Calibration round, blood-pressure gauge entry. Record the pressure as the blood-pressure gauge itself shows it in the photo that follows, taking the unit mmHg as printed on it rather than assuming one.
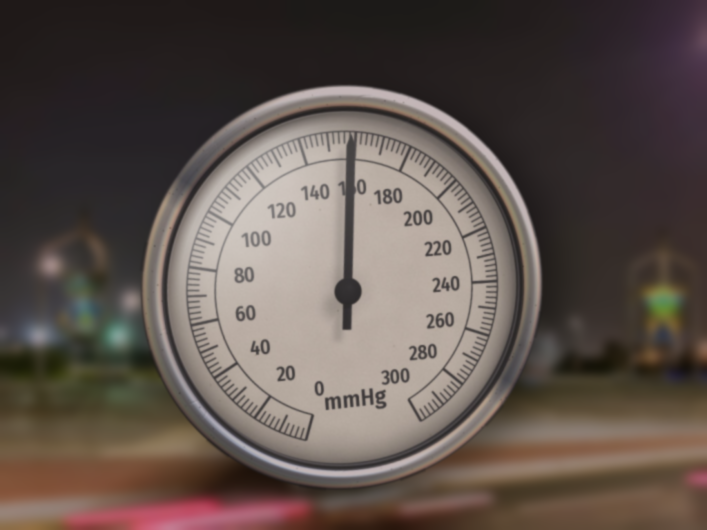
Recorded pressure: 158 mmHg
